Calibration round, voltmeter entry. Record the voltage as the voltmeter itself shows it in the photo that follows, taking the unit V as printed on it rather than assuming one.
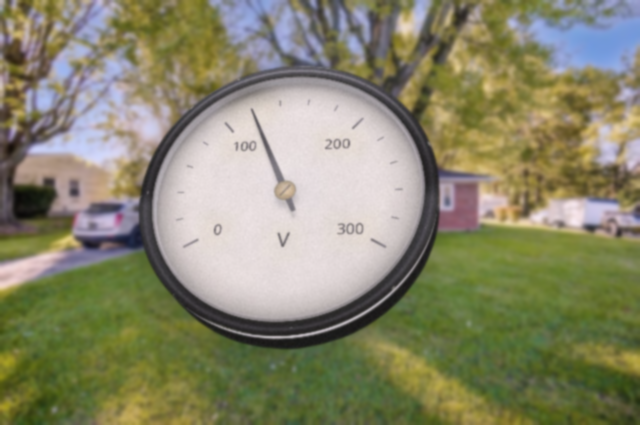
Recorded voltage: 120 V
